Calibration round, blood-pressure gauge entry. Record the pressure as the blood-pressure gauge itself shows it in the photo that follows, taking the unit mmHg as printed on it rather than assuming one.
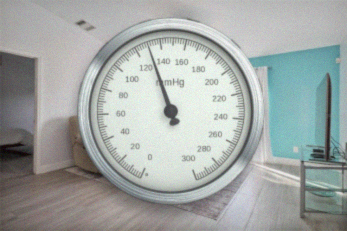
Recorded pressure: 130 mmHg
